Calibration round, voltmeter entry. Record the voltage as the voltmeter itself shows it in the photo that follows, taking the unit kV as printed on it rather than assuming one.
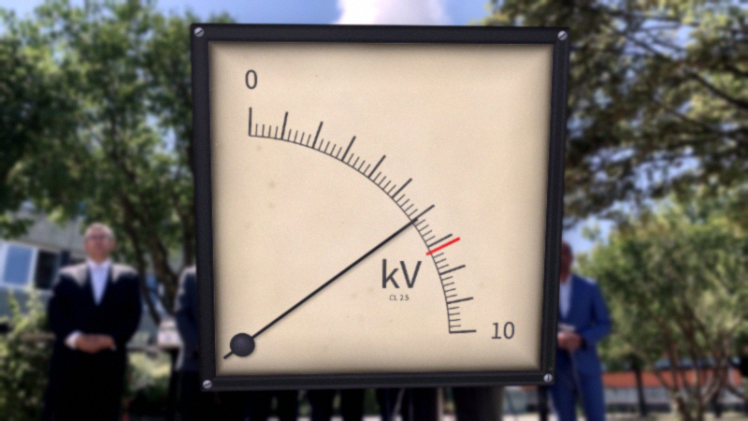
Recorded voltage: 6 kV
